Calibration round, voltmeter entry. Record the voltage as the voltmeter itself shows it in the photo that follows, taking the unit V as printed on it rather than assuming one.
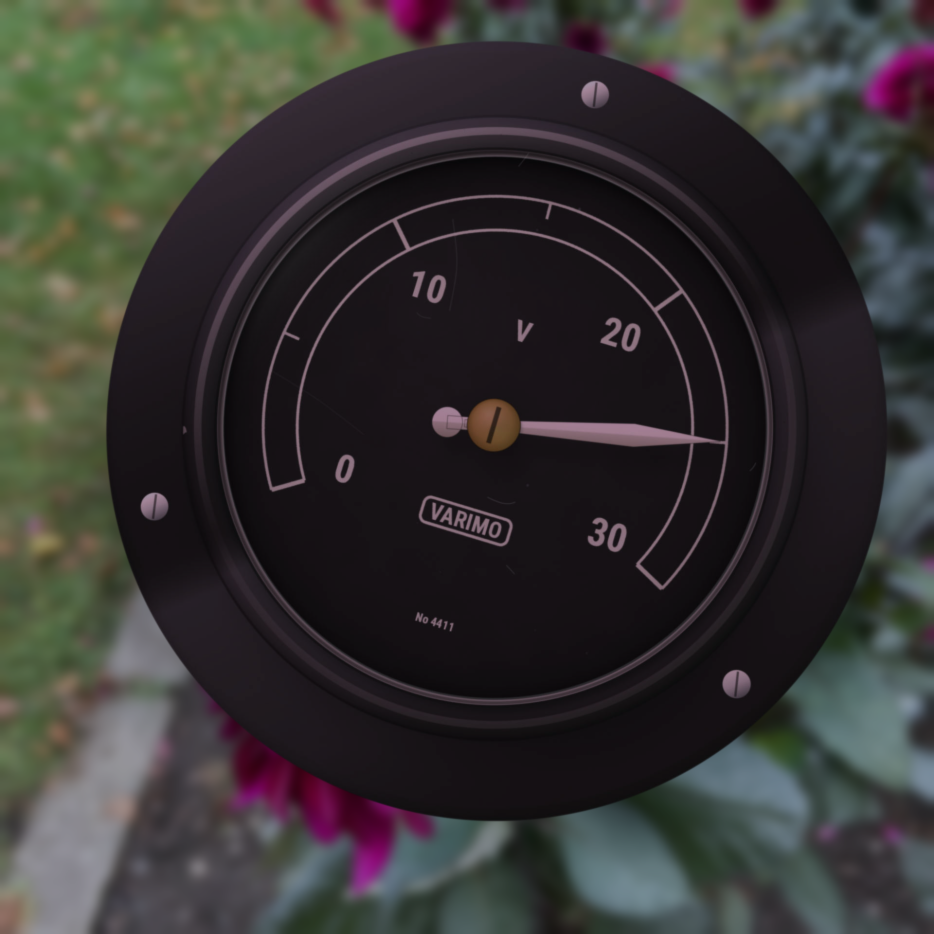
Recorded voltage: 25 V
